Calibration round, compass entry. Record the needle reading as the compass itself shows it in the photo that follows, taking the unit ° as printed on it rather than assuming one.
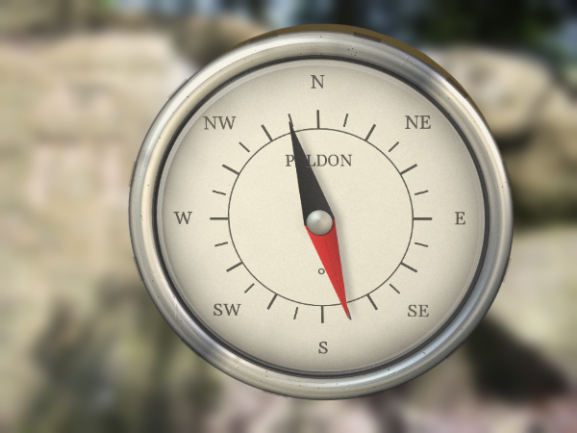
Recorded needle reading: 165 °
